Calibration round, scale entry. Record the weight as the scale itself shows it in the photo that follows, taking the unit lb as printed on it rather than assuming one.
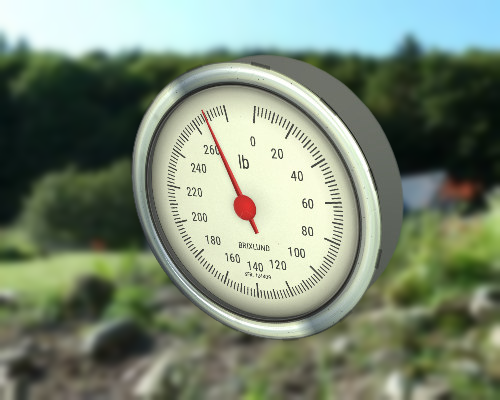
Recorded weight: 270 lb
